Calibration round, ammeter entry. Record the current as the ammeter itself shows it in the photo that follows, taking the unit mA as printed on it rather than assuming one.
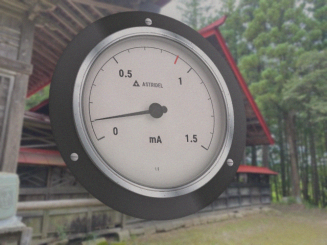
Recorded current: 0.1 mA
